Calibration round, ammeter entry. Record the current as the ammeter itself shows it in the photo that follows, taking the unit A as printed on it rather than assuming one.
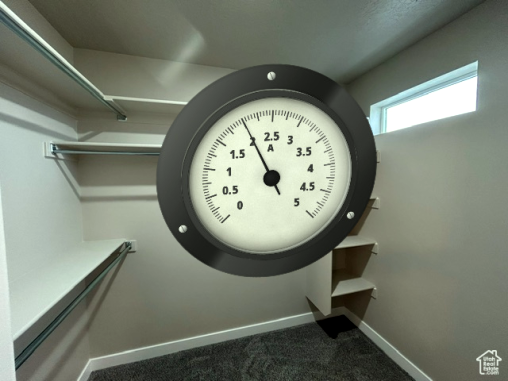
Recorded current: 2 A
